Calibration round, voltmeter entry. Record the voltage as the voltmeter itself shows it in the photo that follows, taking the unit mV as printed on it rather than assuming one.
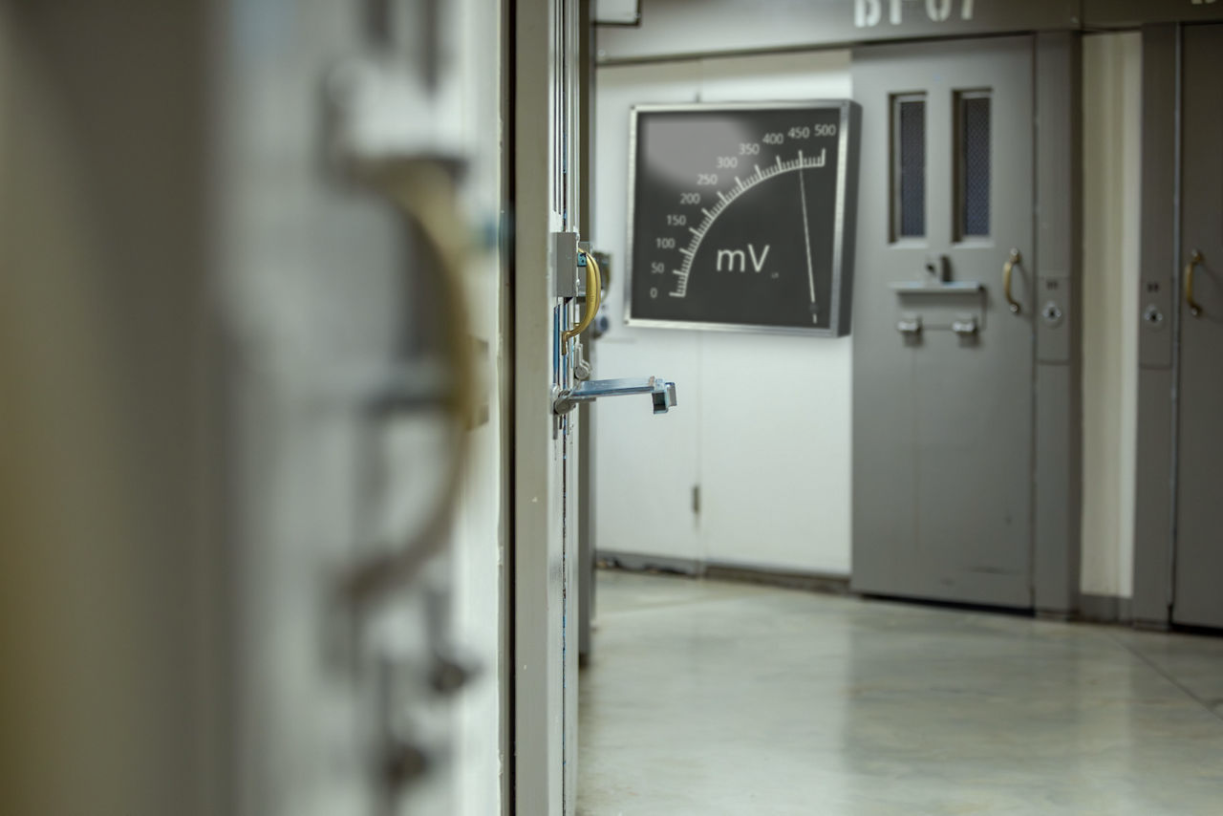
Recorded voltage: 450 mV
